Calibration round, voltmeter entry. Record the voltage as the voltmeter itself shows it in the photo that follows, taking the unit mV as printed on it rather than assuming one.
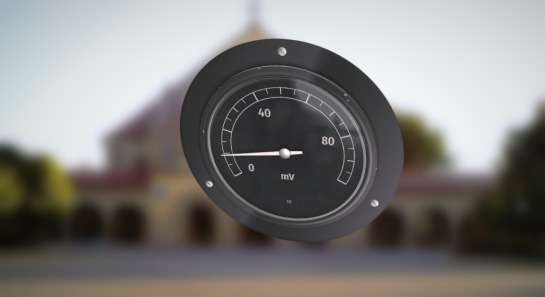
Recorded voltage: 10 mV
